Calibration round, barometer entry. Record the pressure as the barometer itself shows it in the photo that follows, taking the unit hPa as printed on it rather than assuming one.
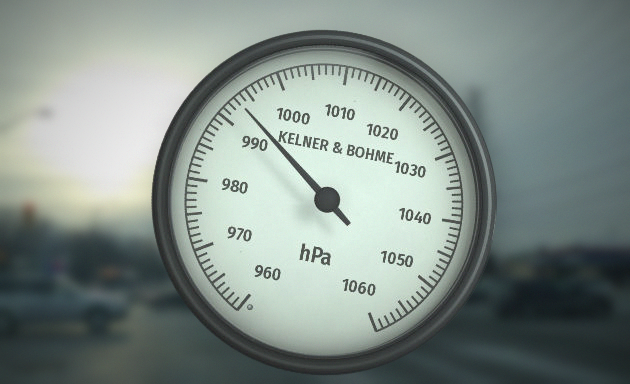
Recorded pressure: 993 hPa
